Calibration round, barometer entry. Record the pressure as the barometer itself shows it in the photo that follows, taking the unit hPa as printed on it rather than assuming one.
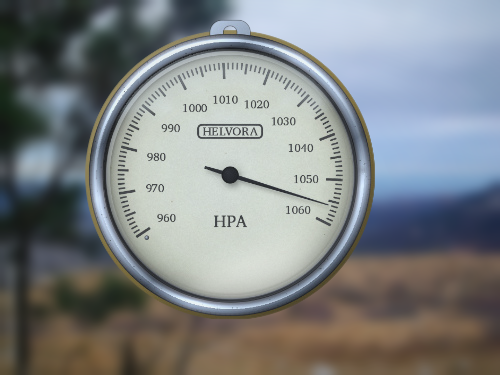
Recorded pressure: 1056 hPa
